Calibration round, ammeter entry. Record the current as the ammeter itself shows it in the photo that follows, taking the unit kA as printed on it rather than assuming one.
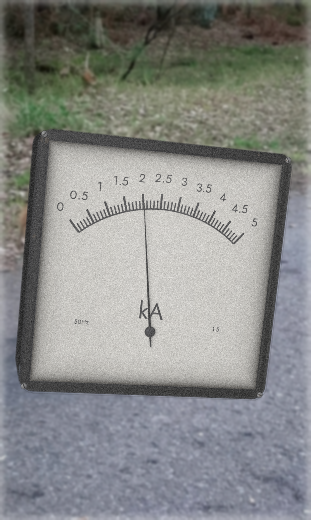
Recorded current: 2 kA
